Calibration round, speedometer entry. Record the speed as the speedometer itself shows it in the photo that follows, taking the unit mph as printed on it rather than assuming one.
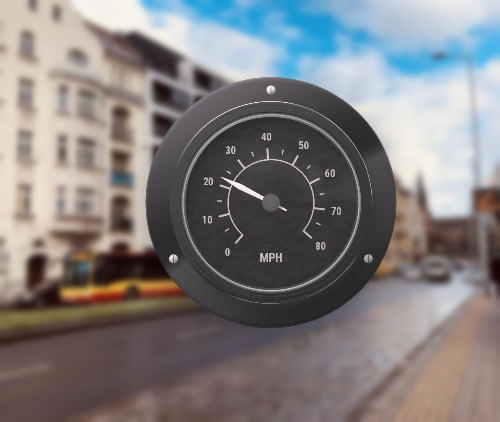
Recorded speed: 22.5 mph
